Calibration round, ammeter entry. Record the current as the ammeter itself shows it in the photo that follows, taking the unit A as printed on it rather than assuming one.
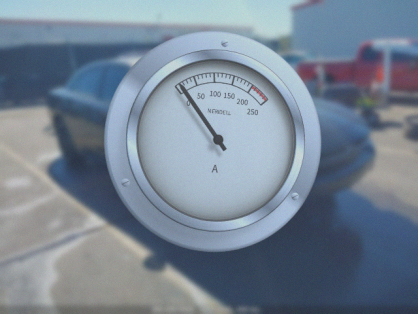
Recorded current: 10 A
